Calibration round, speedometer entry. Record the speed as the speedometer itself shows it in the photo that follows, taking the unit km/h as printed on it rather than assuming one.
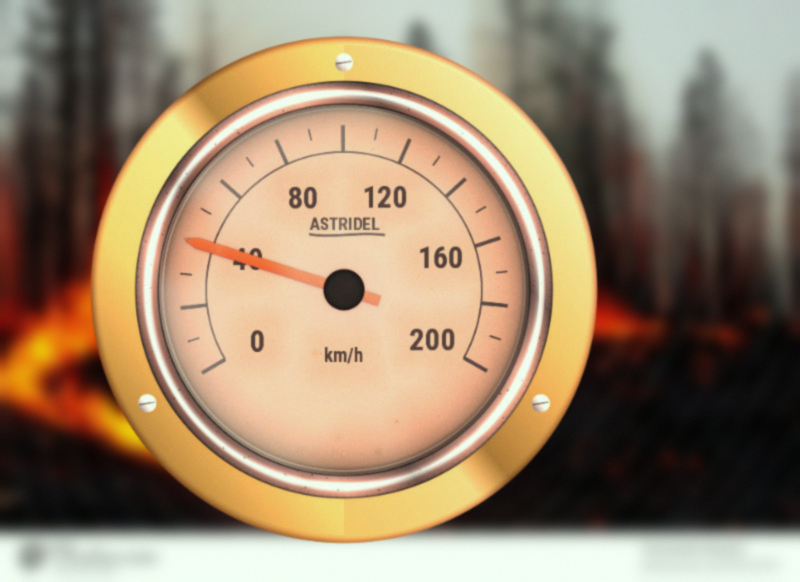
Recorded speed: 40 km/h
